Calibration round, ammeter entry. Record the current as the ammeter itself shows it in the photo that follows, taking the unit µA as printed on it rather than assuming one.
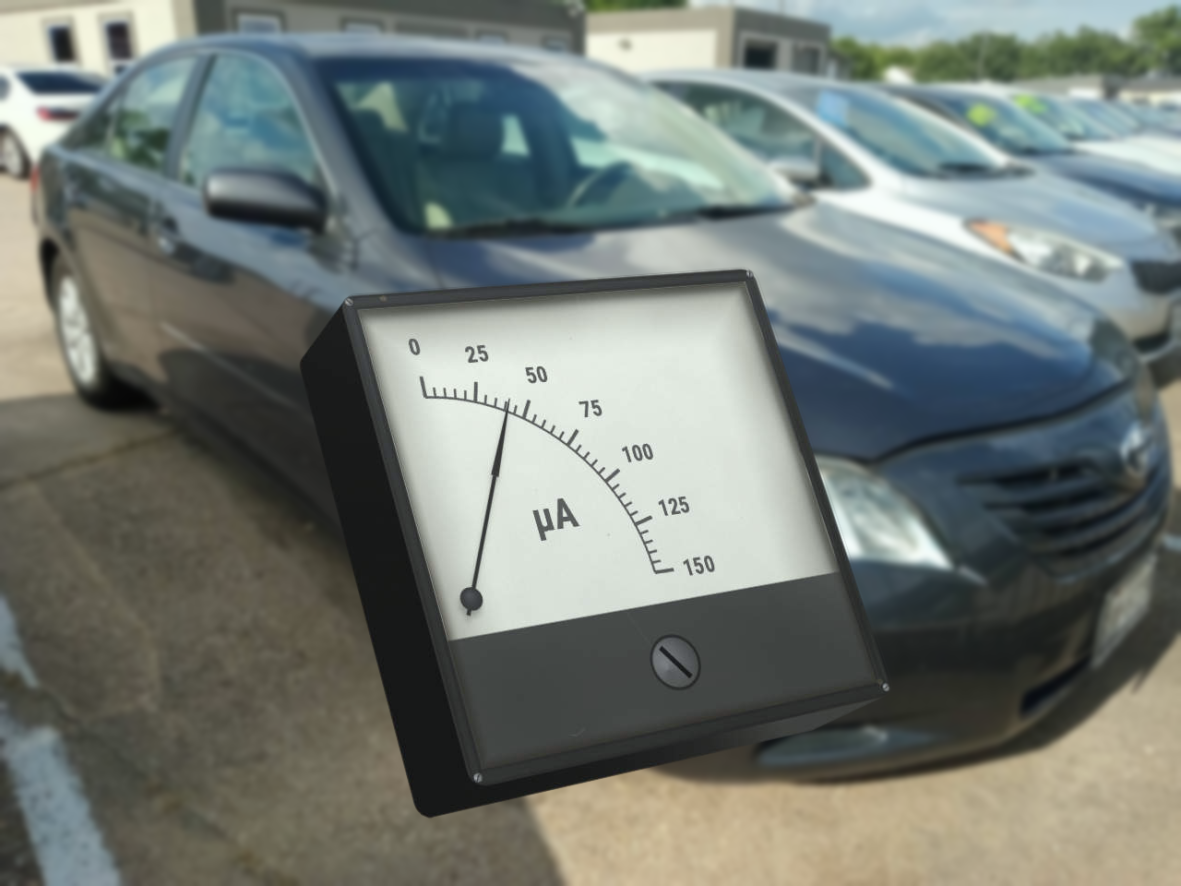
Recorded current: 40 µA
